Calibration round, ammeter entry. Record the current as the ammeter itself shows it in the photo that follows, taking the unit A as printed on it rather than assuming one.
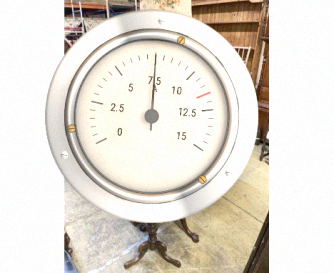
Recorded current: 7.5 A
